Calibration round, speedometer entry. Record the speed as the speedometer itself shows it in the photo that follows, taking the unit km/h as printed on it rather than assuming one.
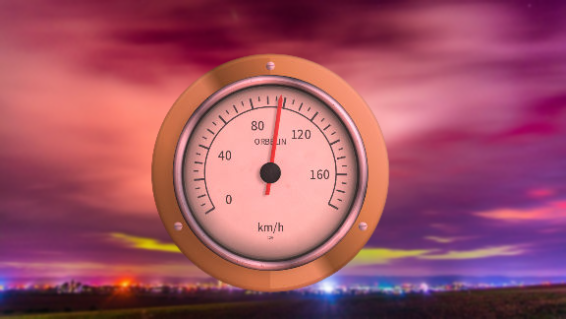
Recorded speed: 97.5 km/h
